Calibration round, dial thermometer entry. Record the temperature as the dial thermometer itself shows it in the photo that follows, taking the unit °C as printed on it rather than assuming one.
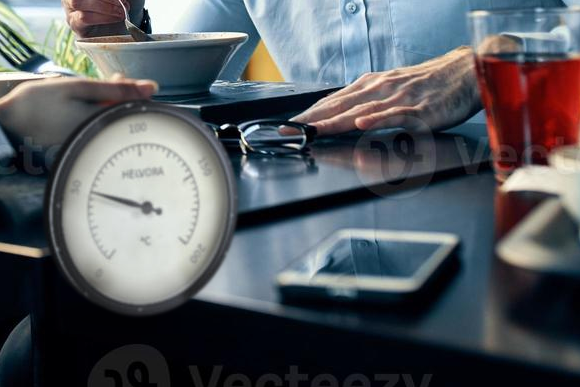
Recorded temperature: 50 °C
